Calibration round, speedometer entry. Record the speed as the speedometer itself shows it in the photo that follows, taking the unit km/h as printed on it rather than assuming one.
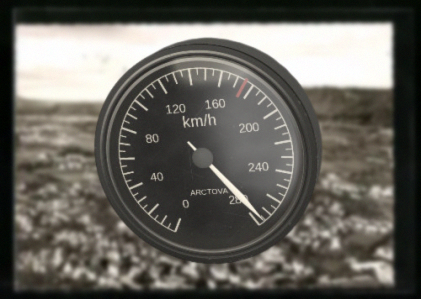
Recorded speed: 275 km/h
